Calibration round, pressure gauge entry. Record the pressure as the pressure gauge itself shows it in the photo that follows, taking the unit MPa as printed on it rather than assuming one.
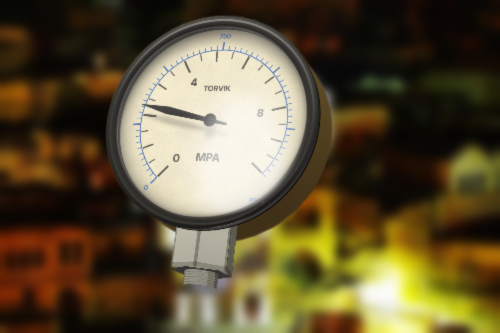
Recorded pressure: 2.25 MPa
